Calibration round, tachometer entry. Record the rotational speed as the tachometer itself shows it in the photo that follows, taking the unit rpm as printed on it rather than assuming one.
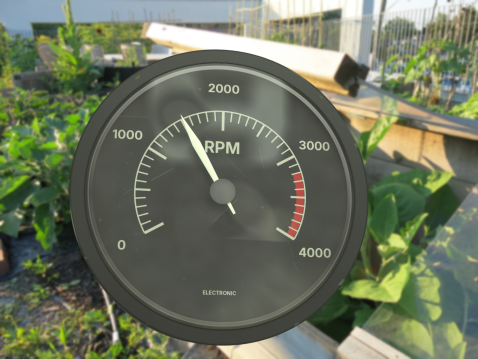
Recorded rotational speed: 1500 rpm
